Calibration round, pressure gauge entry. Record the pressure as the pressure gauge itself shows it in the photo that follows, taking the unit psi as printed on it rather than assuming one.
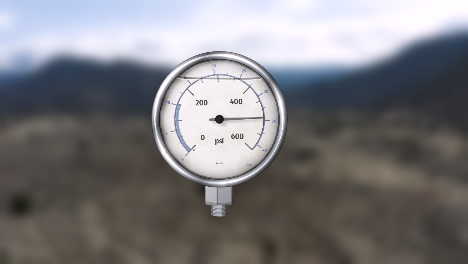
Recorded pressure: 500 psi
